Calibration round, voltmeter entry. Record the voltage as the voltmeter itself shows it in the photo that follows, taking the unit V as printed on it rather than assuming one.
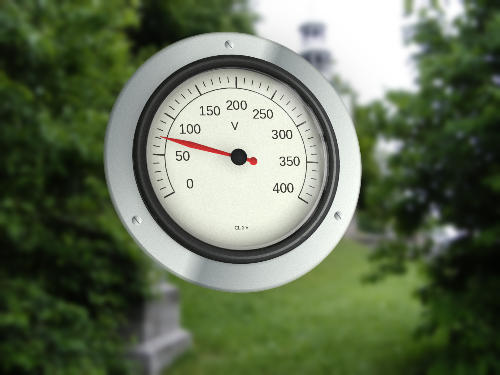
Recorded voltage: 70 V
